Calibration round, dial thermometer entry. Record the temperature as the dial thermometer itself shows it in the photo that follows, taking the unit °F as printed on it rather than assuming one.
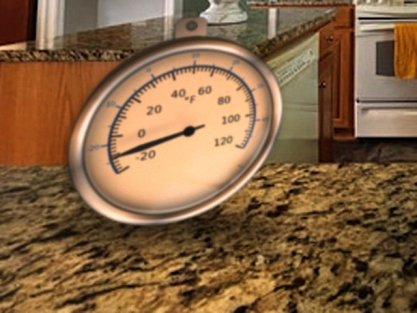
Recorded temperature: -10 °F
